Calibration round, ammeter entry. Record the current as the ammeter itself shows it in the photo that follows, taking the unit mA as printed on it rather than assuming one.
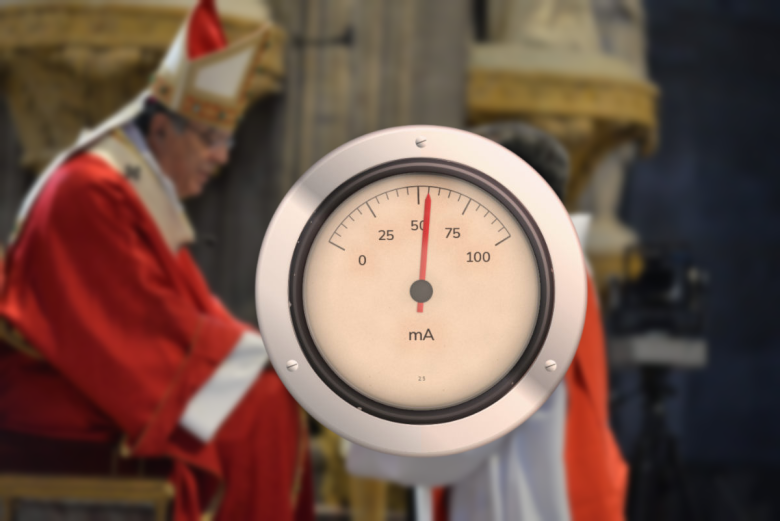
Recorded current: 55 mA
